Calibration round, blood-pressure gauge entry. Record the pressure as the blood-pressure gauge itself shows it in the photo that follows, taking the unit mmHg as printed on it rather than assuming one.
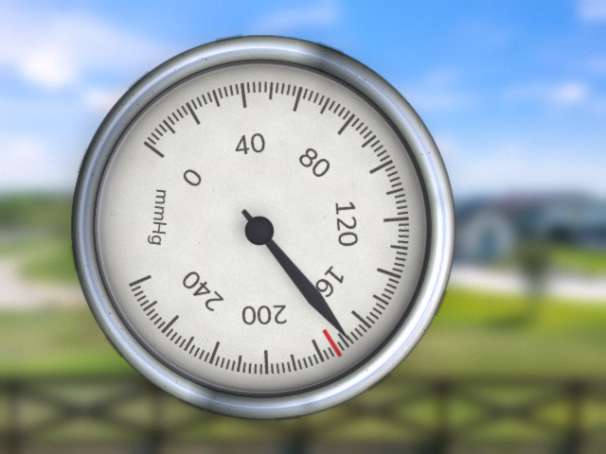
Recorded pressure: 168 mmHg
